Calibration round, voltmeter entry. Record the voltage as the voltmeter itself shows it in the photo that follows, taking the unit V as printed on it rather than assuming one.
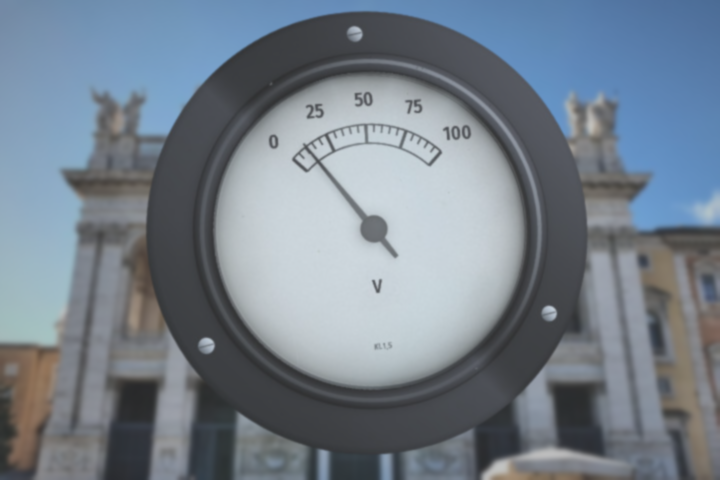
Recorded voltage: 10 V
